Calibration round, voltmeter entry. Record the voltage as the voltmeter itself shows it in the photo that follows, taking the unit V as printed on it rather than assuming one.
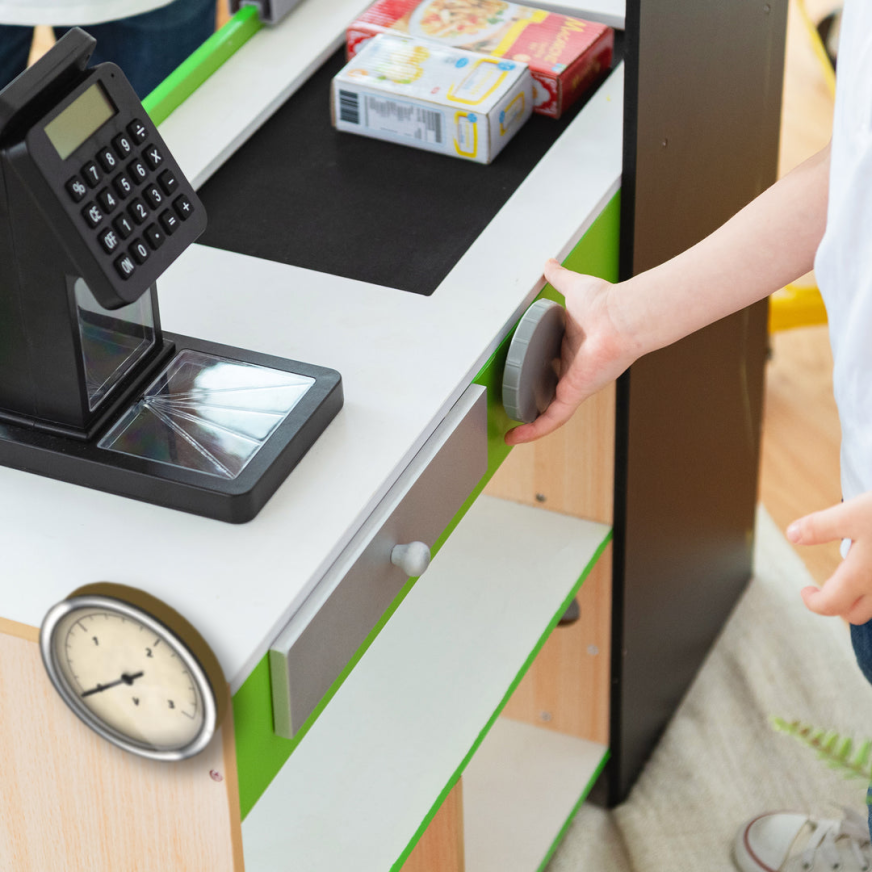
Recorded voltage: 0 V
